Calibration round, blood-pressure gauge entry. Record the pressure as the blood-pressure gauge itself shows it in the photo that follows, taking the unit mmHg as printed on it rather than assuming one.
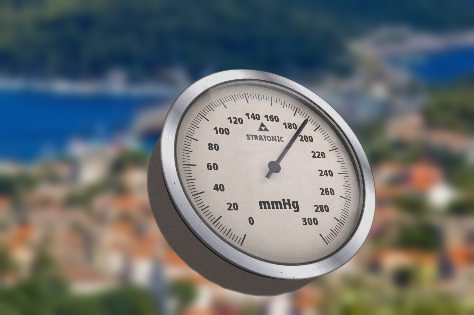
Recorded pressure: 190 mmHg
